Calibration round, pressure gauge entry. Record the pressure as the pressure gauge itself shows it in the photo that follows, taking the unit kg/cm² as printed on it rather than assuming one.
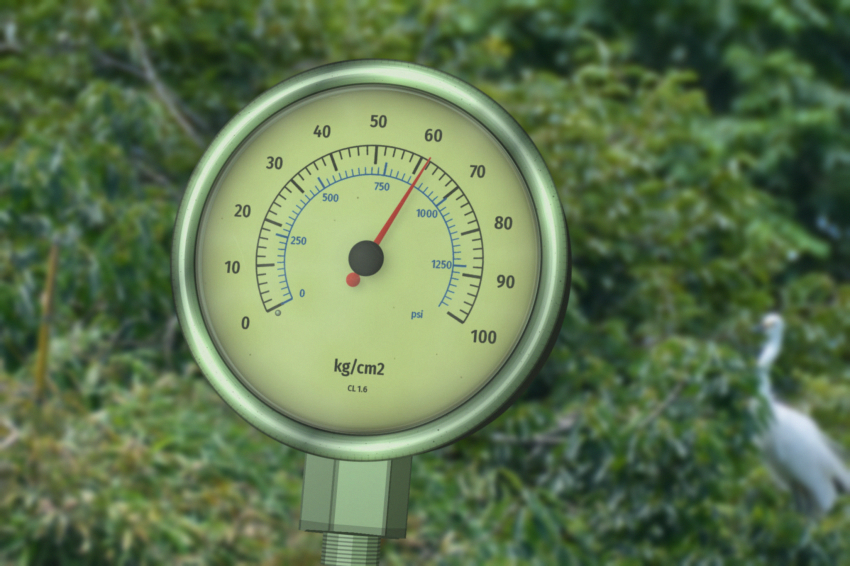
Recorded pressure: 62 kg/cm²
